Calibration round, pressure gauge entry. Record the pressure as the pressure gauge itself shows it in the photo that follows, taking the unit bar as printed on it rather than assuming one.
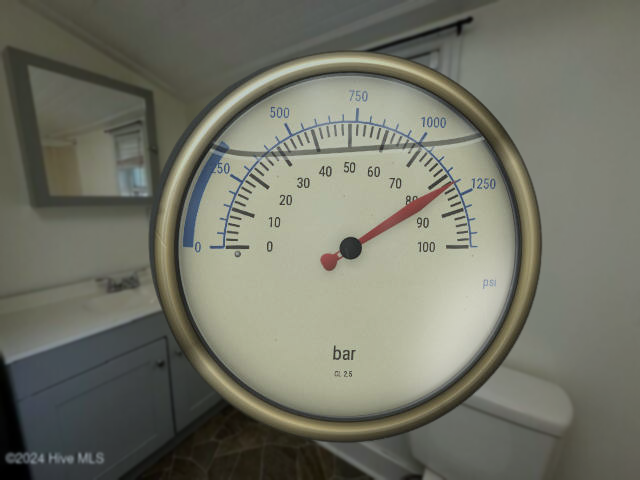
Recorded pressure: 82 bar
